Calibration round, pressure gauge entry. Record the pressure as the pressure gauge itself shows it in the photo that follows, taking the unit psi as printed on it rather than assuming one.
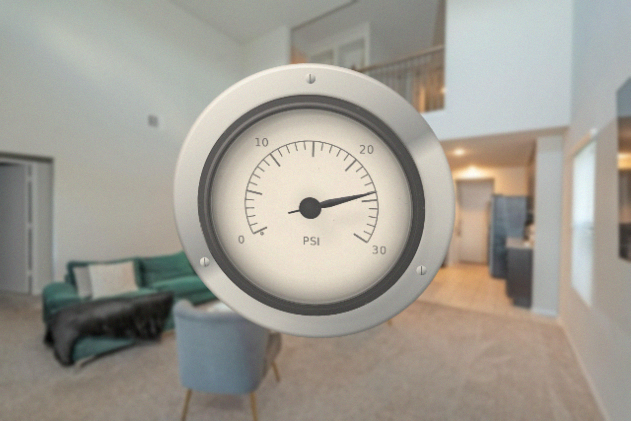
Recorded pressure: 24 psi
